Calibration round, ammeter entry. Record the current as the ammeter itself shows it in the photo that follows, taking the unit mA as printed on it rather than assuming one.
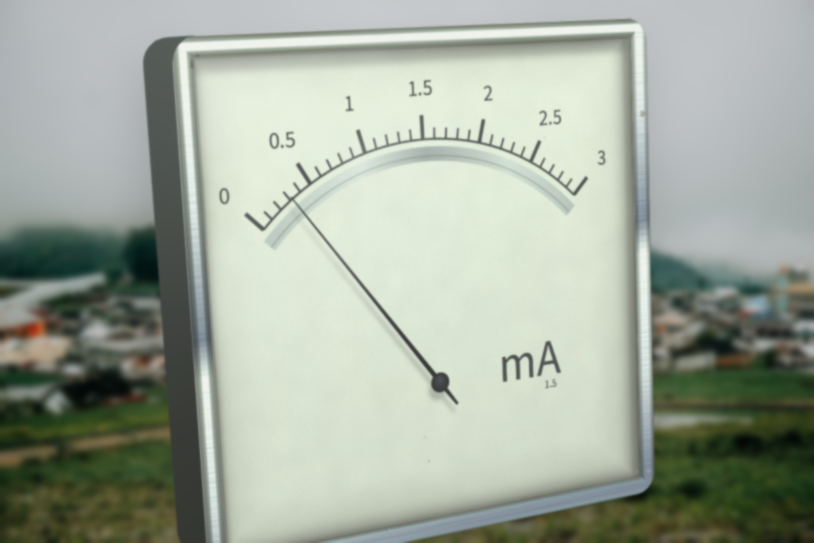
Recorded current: 0.3 mA
